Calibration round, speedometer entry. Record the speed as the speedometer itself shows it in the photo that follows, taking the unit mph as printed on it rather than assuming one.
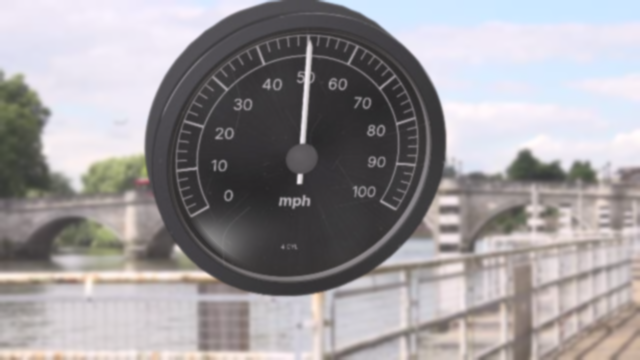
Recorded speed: 50 mph
